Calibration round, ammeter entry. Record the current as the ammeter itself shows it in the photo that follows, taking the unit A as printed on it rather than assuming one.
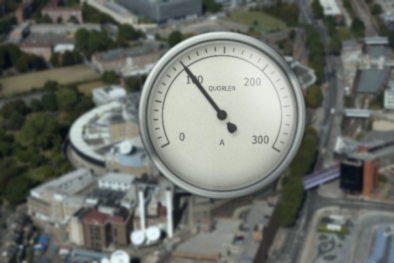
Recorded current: 100 A
